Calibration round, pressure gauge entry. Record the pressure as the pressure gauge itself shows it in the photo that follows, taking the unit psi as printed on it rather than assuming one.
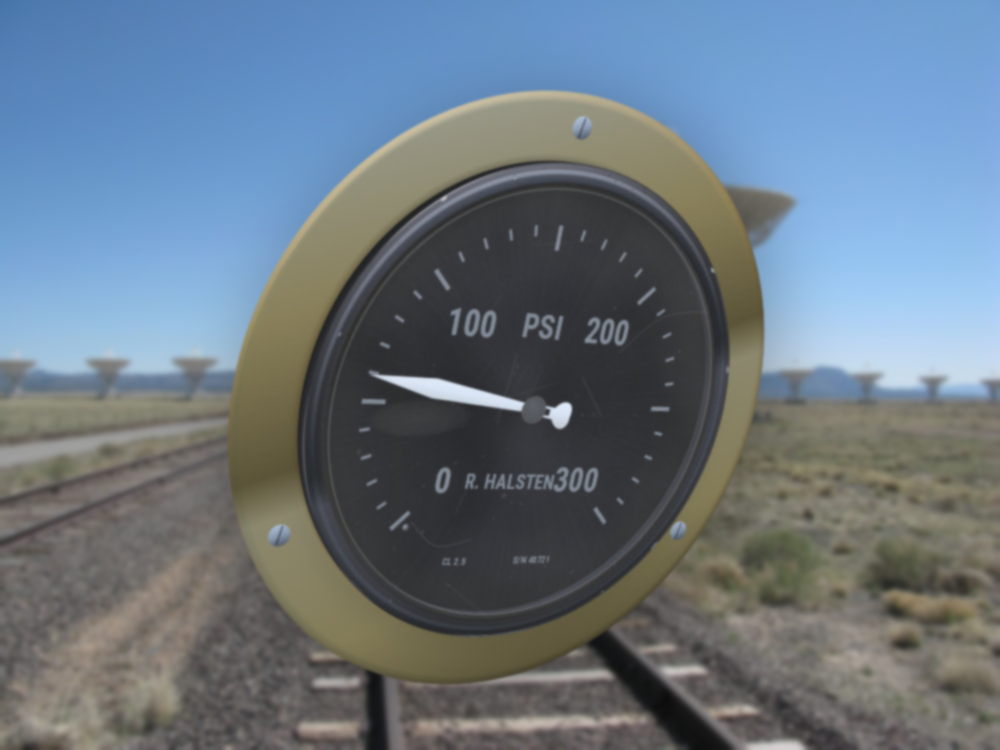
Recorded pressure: 60 psi
